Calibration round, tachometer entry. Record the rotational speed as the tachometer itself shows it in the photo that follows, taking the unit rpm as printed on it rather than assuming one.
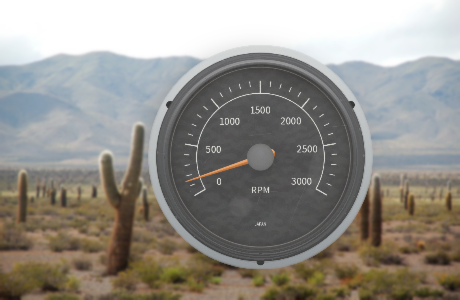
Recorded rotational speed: 150 rpm
